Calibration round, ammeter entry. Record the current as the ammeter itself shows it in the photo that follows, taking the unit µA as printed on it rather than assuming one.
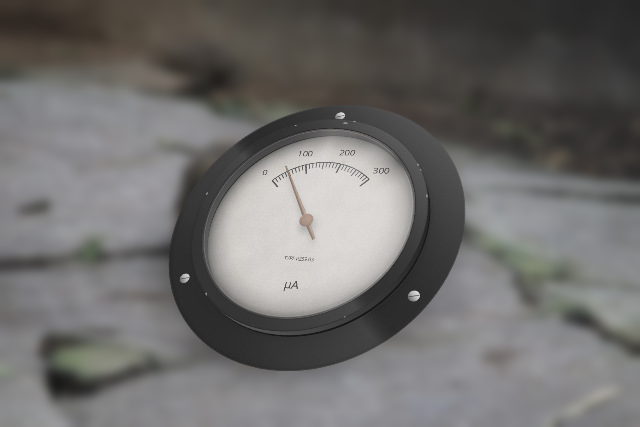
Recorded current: 50 µA
